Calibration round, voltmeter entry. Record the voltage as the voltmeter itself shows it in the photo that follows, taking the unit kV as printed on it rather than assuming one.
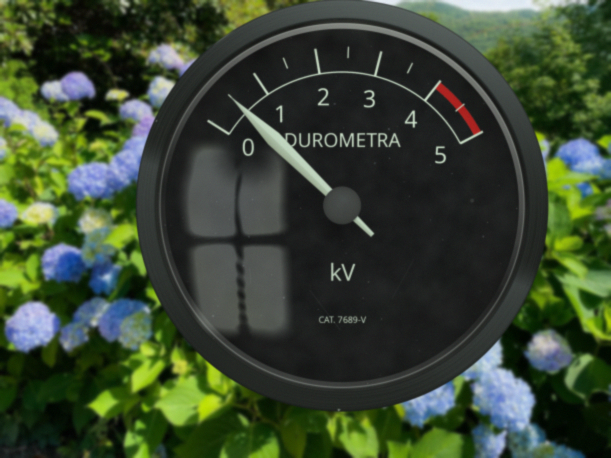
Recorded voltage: 0.5 kV
